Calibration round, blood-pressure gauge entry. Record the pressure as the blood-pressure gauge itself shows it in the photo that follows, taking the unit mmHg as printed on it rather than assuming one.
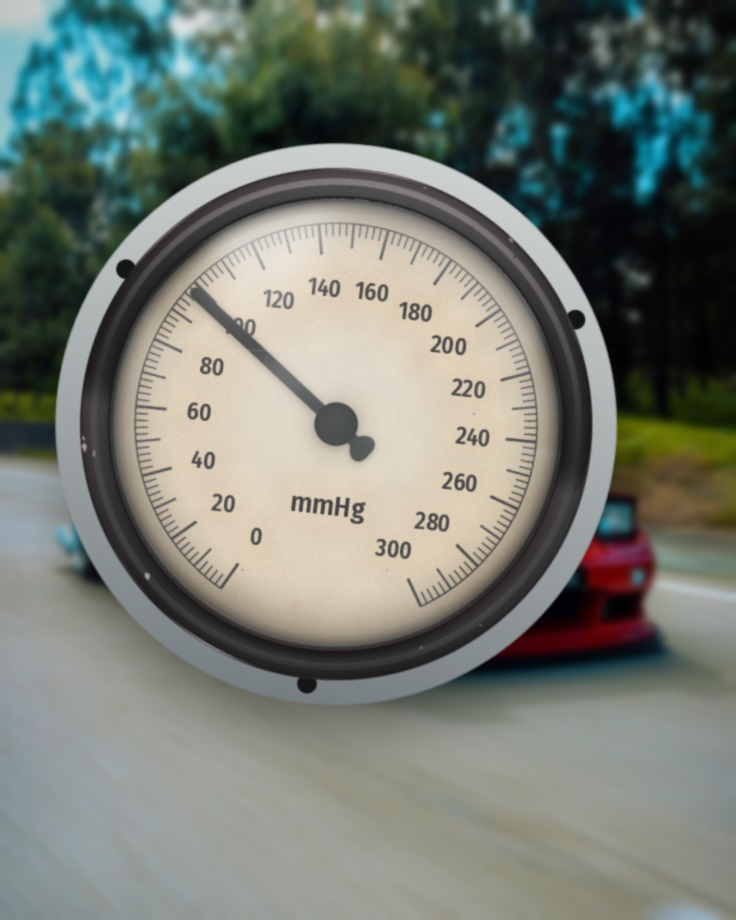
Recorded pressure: 98 mmHg
